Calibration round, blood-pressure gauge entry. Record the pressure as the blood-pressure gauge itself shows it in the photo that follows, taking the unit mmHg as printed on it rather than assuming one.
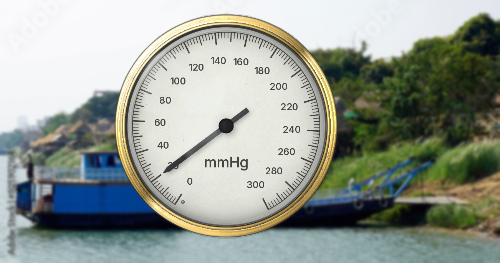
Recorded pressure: 20 mmHg
